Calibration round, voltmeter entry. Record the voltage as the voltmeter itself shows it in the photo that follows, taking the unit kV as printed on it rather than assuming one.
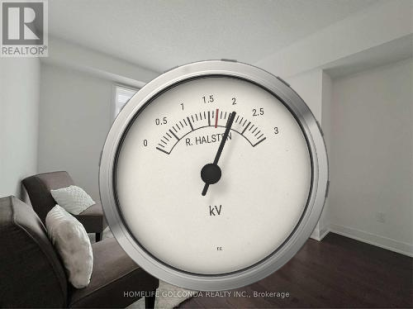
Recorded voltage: 2.1 kV
